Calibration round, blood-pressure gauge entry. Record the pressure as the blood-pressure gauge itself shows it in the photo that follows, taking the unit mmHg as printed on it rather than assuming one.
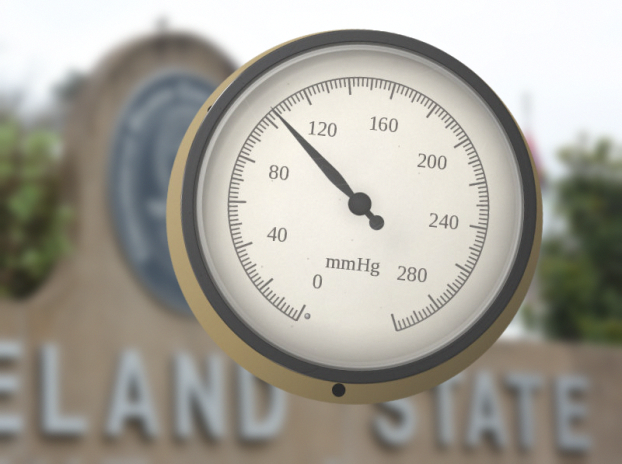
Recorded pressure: 104 mmHg
